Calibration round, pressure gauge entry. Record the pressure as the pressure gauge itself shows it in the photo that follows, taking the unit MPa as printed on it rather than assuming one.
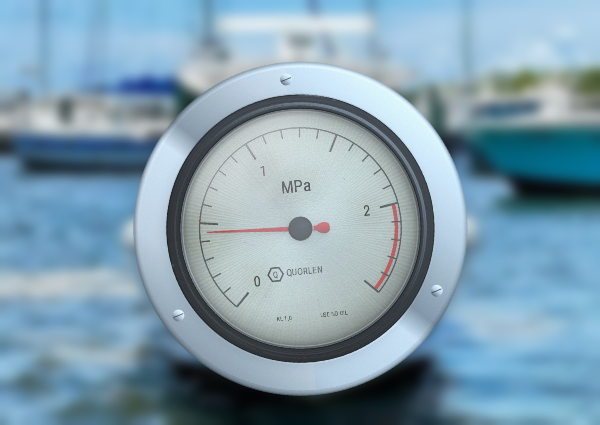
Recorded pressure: 0.45 MPa
